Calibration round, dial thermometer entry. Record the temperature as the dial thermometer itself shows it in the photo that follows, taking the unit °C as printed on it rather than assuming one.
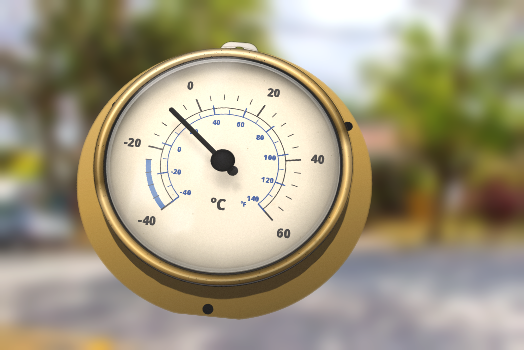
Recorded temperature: -8 °C
